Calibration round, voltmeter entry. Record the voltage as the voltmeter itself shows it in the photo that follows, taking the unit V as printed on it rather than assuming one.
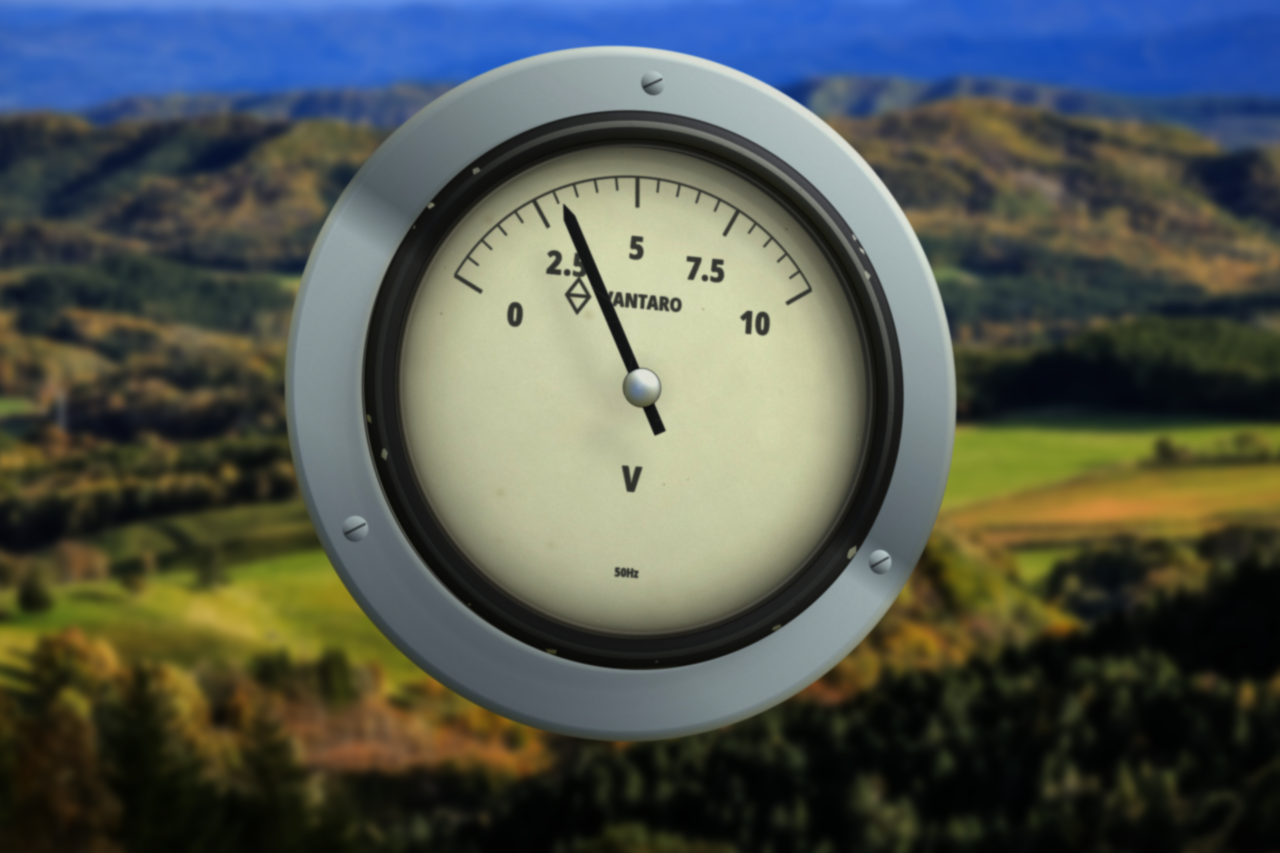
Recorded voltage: 3 V
